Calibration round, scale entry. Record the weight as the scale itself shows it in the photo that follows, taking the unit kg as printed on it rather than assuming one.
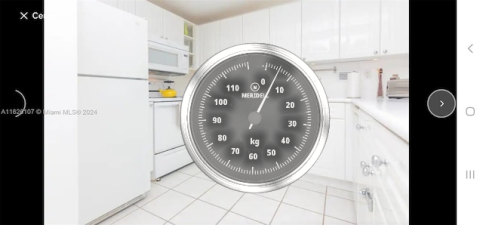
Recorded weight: 5 kg
